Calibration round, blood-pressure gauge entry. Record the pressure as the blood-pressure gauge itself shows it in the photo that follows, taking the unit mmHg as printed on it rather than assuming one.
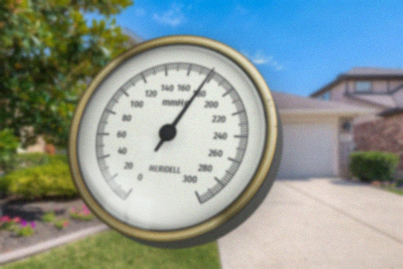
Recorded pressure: 180 mmHg
